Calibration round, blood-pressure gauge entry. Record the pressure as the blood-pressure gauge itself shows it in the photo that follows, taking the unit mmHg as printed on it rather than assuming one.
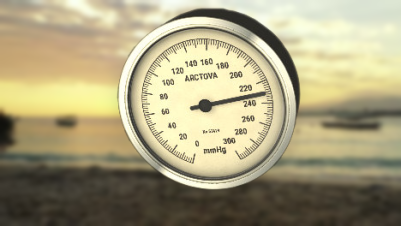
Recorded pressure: 230 mmHg
